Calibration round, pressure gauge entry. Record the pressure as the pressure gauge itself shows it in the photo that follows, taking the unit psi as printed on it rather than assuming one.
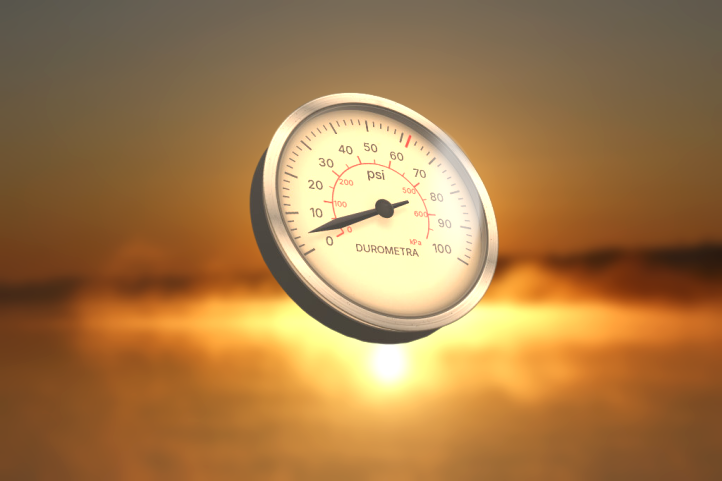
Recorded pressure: 4 psi
